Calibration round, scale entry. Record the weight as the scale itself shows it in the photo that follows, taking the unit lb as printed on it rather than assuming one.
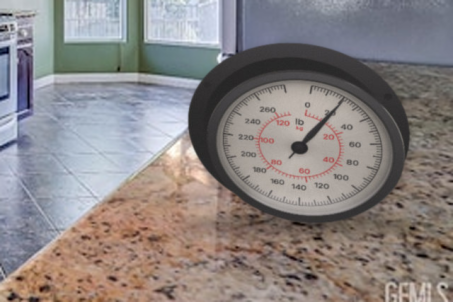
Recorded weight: 20 lb
